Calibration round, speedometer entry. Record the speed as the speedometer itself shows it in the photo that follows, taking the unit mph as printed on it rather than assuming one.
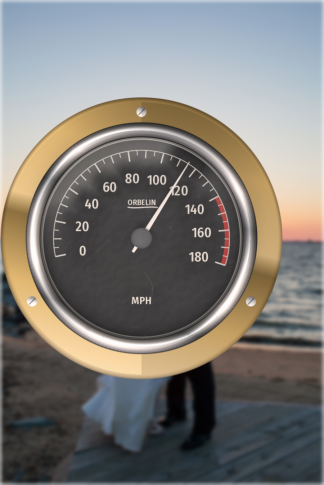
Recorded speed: 115 mph
